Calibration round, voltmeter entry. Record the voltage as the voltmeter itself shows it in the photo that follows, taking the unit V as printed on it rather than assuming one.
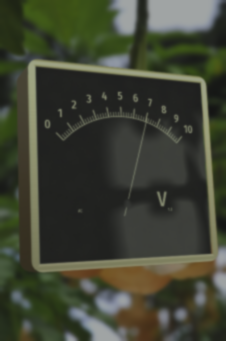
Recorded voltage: 7 V
